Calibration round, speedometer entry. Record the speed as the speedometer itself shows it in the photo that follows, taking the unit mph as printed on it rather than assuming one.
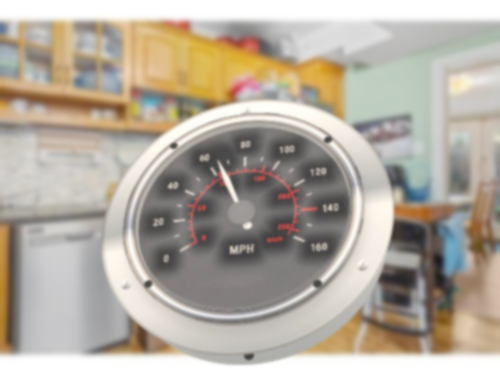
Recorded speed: 65 mph
